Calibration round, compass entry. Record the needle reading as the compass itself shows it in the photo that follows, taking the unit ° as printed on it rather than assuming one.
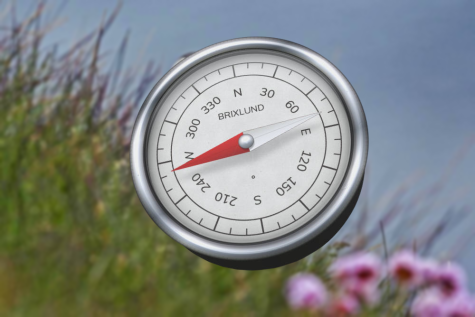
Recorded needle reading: 260 °
